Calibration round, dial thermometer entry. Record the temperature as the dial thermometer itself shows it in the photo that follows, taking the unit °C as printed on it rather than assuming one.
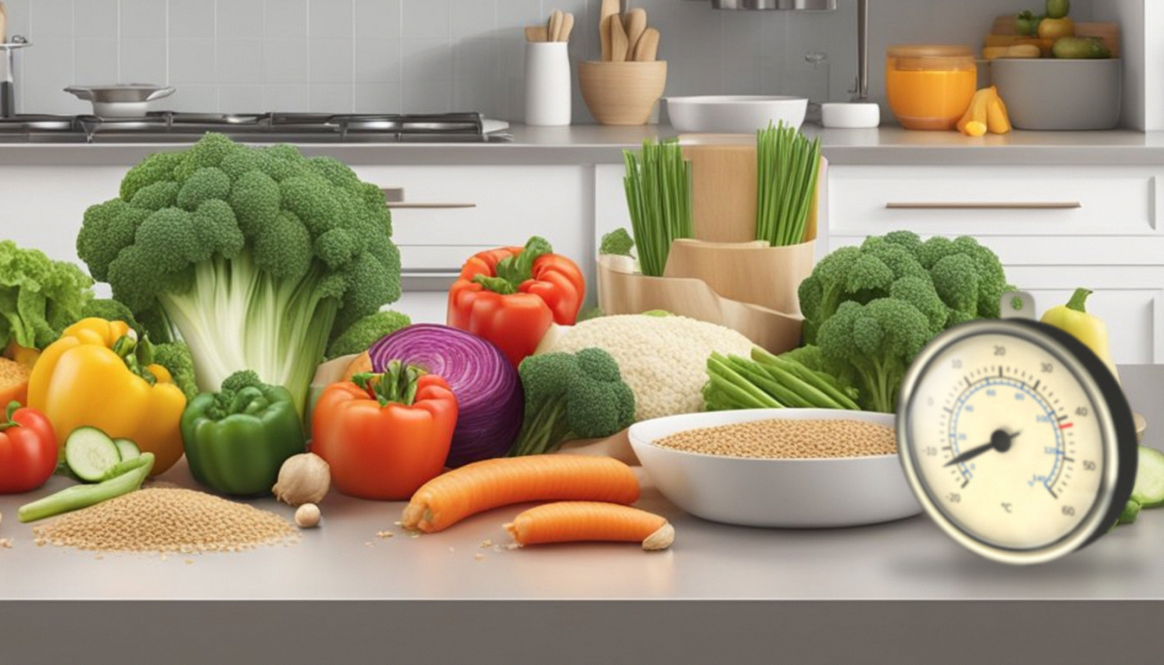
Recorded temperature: -14 °C
